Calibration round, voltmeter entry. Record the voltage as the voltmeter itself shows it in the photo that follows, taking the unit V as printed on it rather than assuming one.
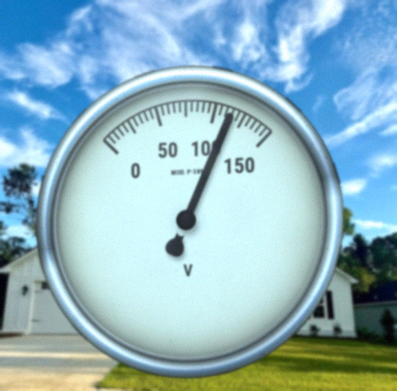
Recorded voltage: 115 V
